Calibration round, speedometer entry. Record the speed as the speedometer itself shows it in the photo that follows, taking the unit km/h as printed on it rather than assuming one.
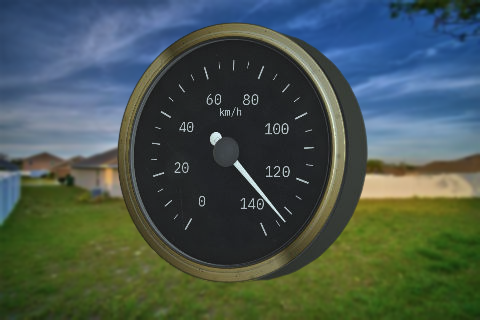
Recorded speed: 132.5 km/h
